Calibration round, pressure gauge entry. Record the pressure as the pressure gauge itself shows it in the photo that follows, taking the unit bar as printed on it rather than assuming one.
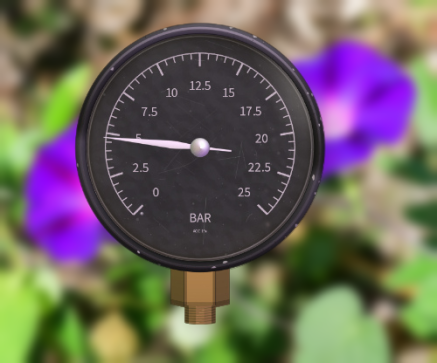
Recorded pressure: 4.75 bar
